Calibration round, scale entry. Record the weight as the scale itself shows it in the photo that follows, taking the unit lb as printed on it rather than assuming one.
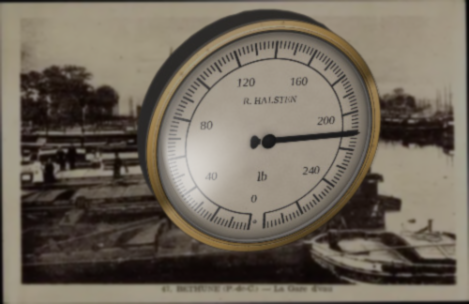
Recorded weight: 210 lb
